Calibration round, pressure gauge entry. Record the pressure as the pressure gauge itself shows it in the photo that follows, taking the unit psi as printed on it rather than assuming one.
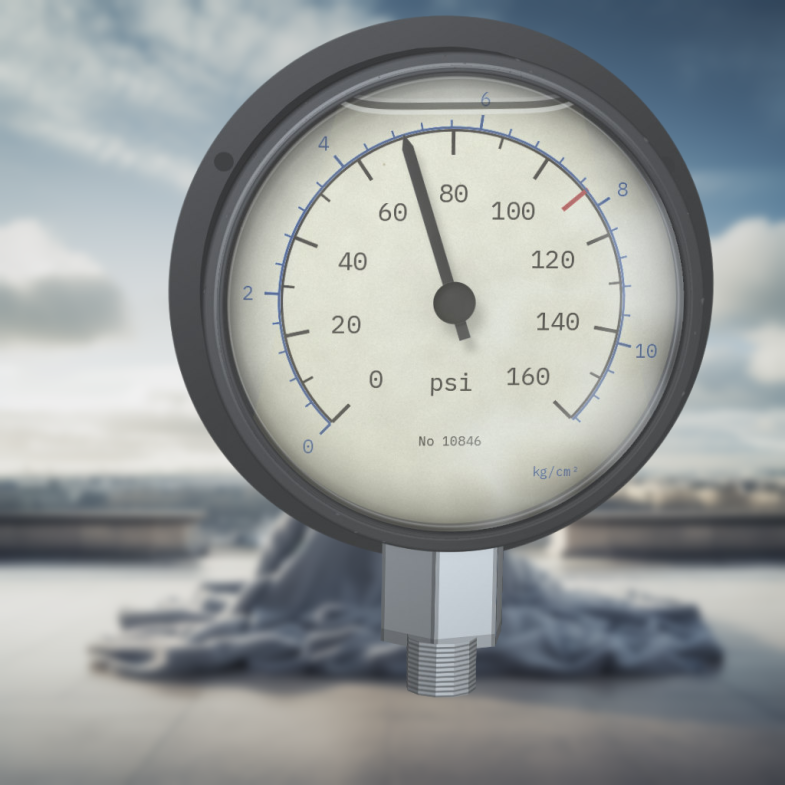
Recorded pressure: 70 psi
